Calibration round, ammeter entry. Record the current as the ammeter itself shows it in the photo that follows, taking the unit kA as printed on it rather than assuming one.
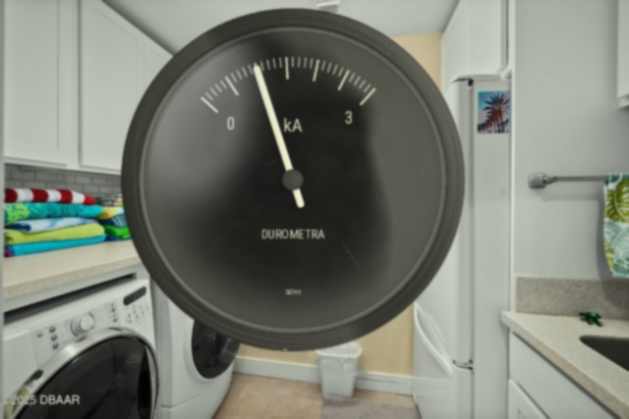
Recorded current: 1 kA
